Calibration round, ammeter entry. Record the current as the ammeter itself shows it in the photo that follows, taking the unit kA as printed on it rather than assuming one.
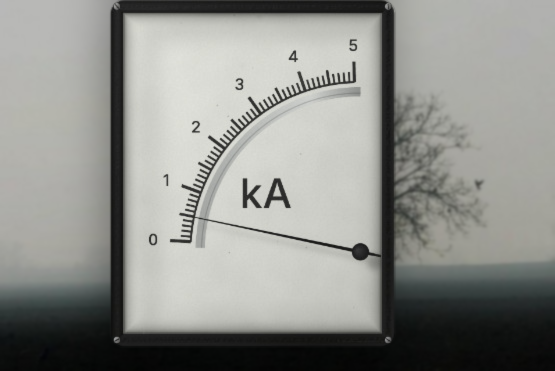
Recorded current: 0.5 kA
